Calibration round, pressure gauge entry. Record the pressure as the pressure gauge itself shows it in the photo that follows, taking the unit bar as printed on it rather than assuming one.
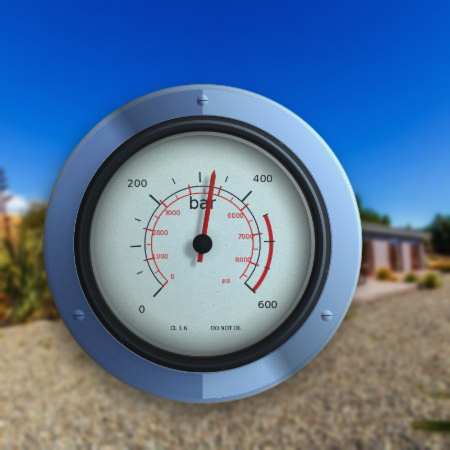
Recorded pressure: 325 bar
